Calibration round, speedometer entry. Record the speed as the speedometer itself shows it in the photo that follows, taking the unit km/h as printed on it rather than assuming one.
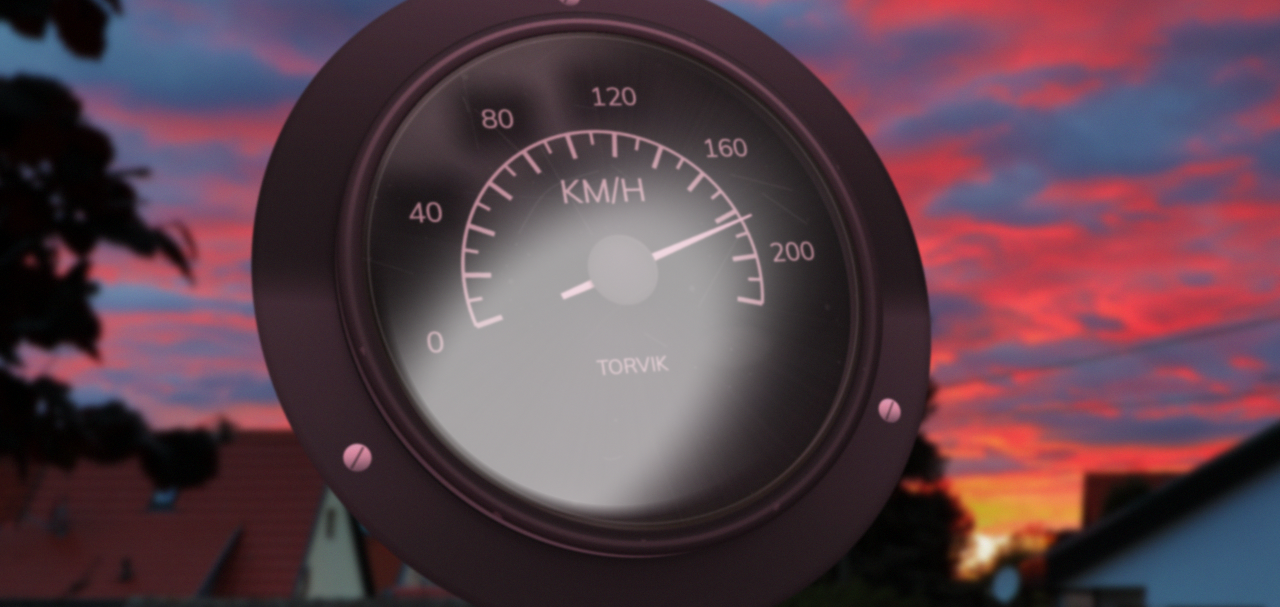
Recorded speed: 185 km/h
